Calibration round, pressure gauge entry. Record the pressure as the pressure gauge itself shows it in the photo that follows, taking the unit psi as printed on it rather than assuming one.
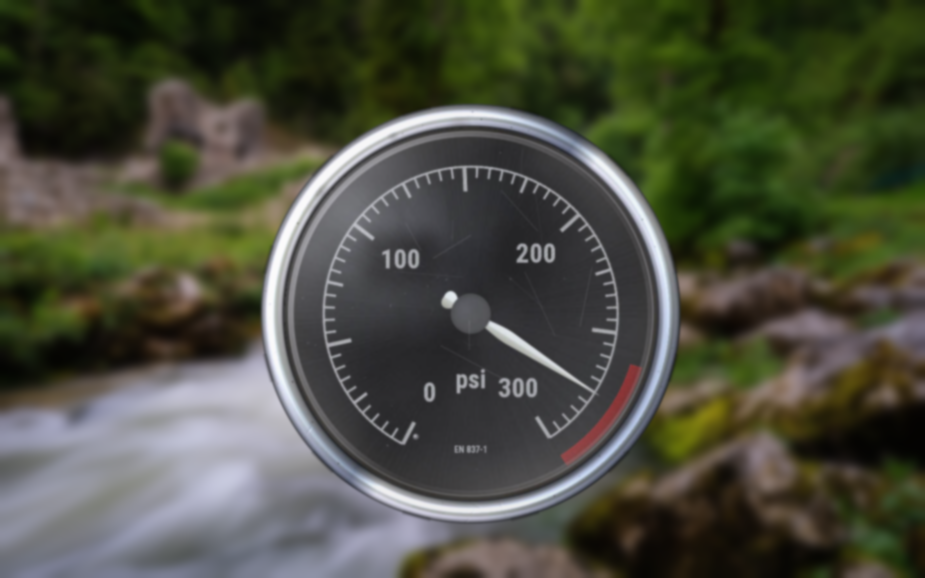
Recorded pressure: 275 psi
